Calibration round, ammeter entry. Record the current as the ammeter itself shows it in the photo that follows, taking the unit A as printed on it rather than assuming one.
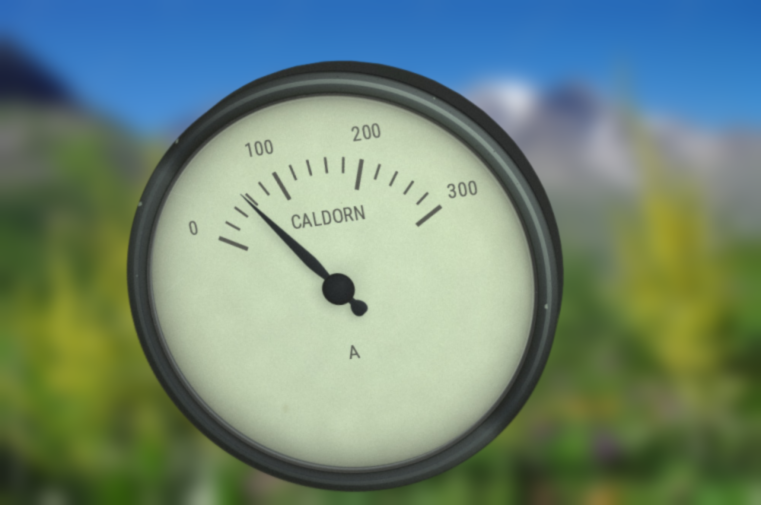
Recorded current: 60 A
